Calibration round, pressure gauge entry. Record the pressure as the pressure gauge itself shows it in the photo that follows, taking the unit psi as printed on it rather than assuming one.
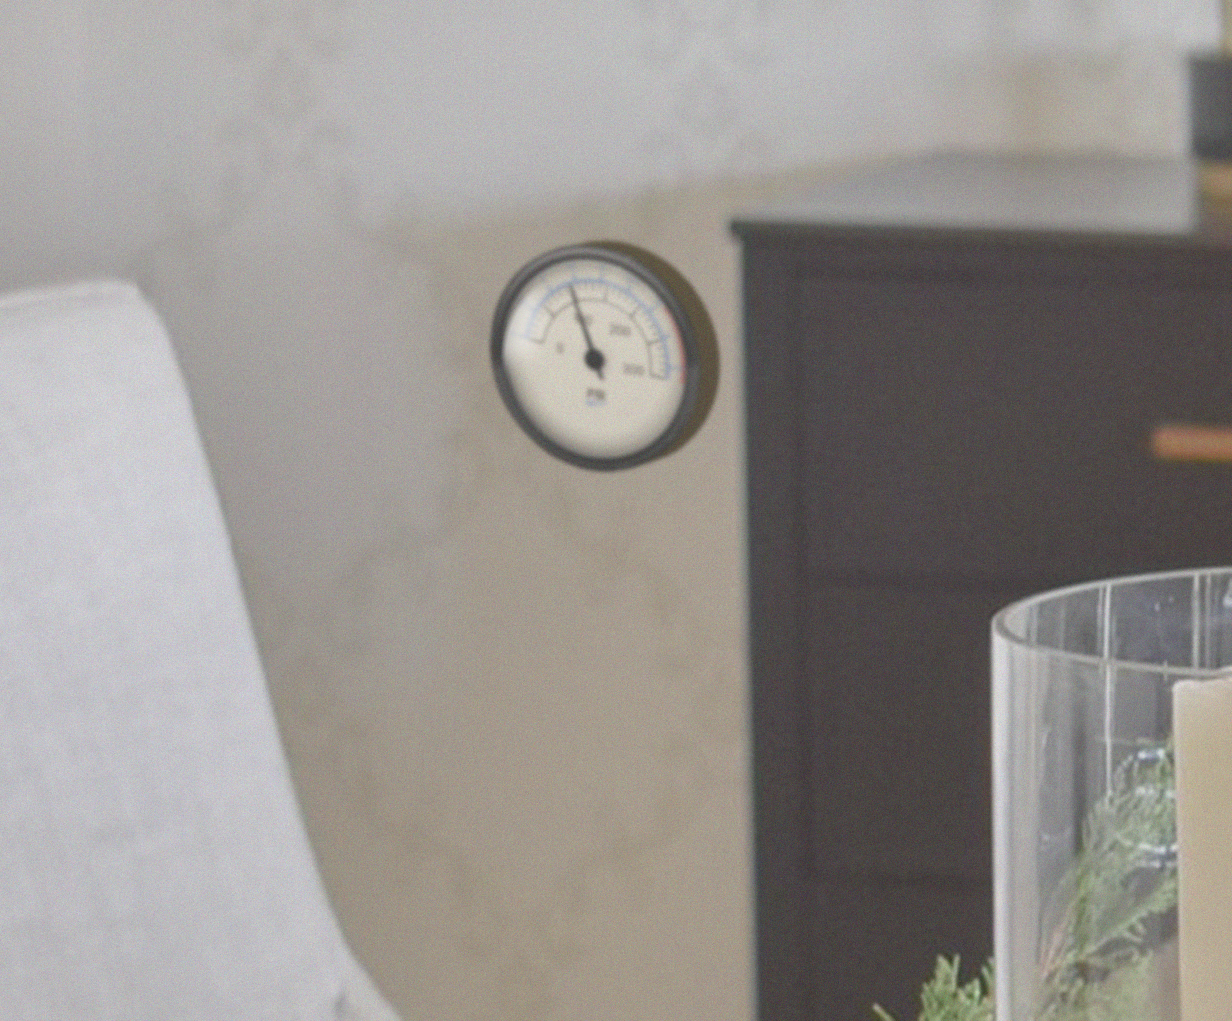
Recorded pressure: 100 psi
